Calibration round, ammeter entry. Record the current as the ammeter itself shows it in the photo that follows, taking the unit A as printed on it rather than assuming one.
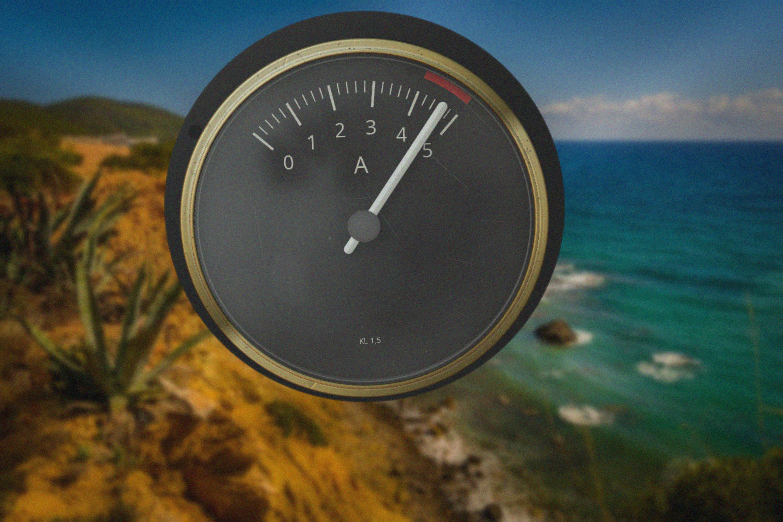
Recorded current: 4.6 A
